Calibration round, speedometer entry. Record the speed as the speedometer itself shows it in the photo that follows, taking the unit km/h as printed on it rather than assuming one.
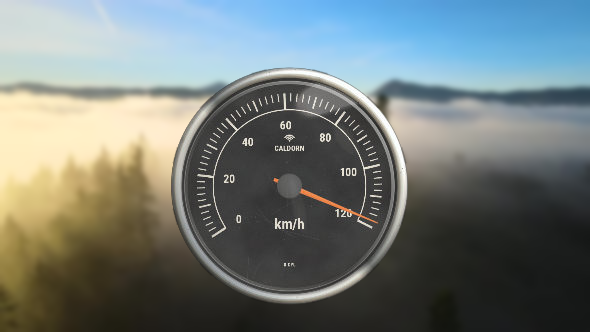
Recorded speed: 118 km/h
